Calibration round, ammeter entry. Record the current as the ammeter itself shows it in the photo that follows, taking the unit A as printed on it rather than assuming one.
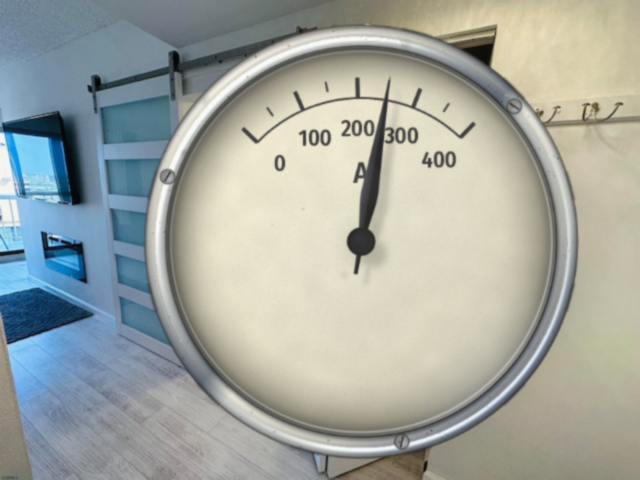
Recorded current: 250 A
